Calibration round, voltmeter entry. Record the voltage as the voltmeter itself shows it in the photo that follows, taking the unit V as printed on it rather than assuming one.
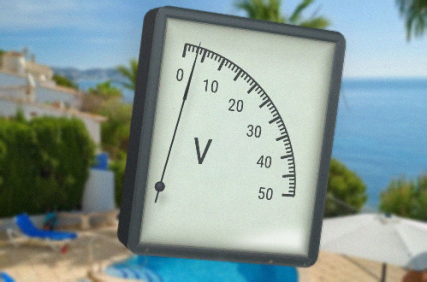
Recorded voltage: 3 V
